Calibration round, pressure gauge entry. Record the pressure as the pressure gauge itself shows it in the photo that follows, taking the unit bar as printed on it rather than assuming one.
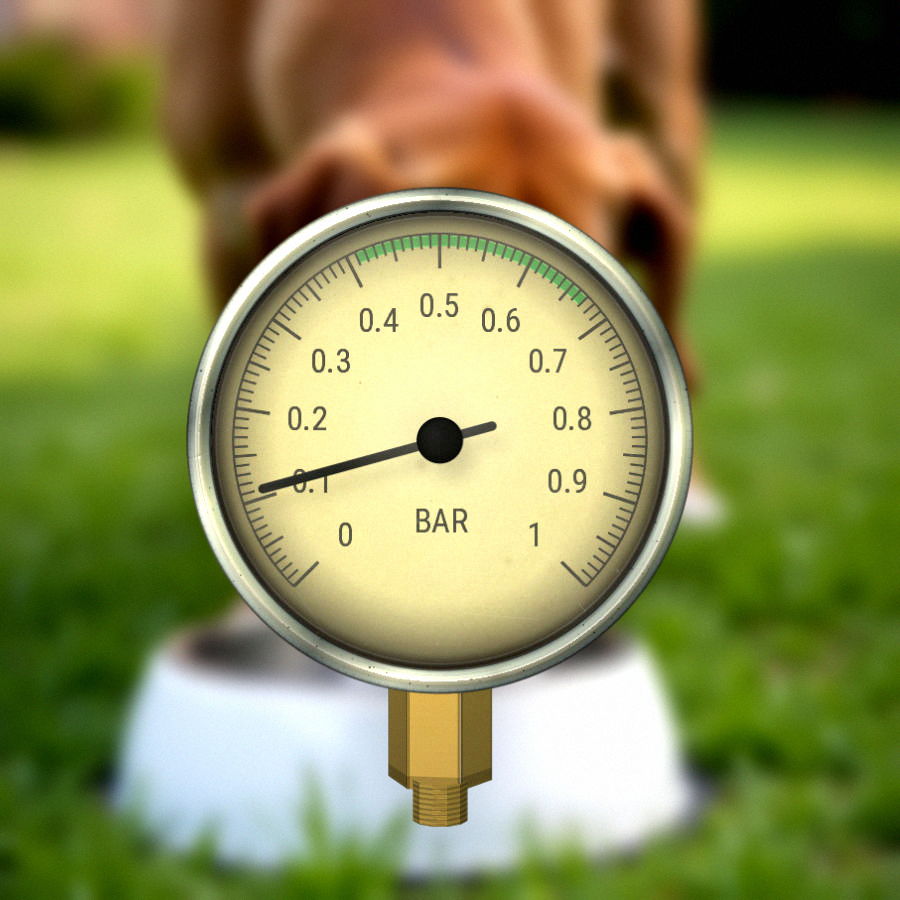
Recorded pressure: 0.11 bar
